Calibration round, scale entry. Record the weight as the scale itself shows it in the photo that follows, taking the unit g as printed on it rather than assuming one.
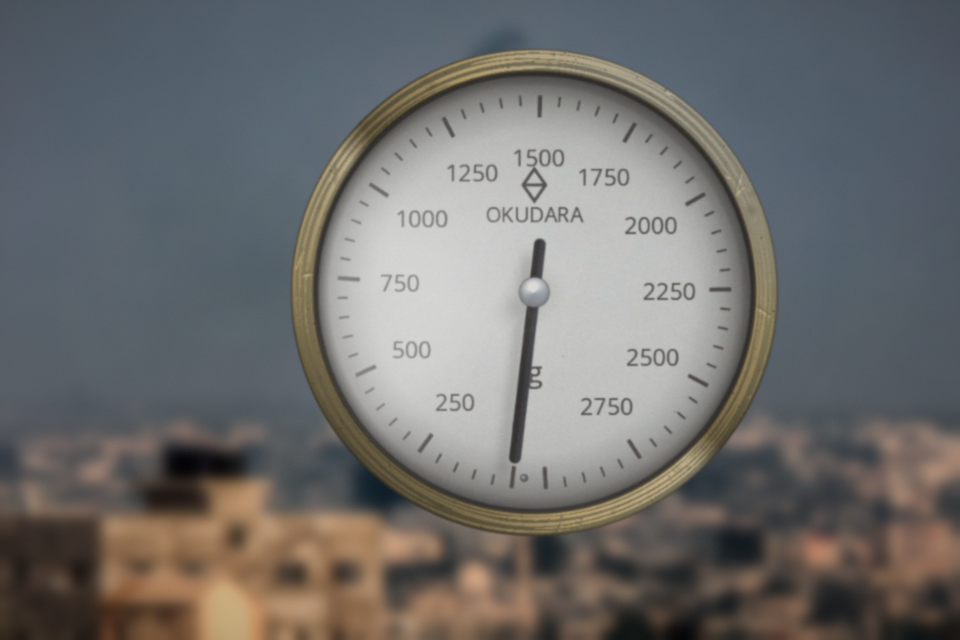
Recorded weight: 0 g
